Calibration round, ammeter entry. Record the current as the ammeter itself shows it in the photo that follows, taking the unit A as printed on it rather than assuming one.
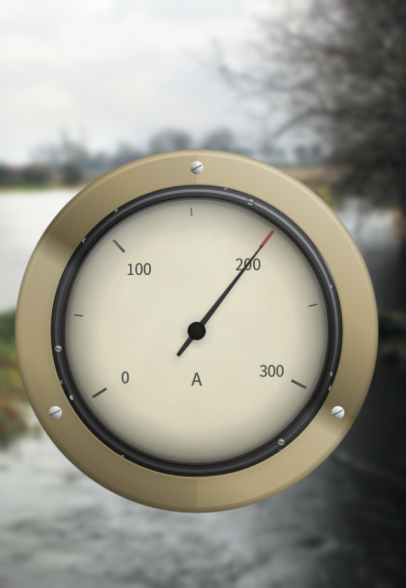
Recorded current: 200 A
